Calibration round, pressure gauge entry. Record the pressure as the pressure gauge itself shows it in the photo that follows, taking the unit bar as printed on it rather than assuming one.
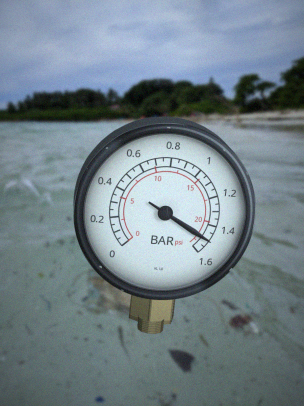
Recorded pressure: 1.5 bar
